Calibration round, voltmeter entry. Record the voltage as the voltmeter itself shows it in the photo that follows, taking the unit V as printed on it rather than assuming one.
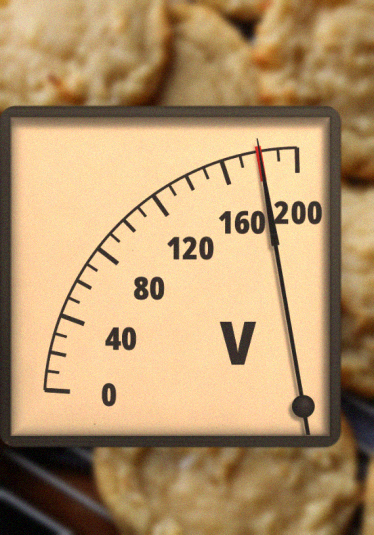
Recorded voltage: 180 V
